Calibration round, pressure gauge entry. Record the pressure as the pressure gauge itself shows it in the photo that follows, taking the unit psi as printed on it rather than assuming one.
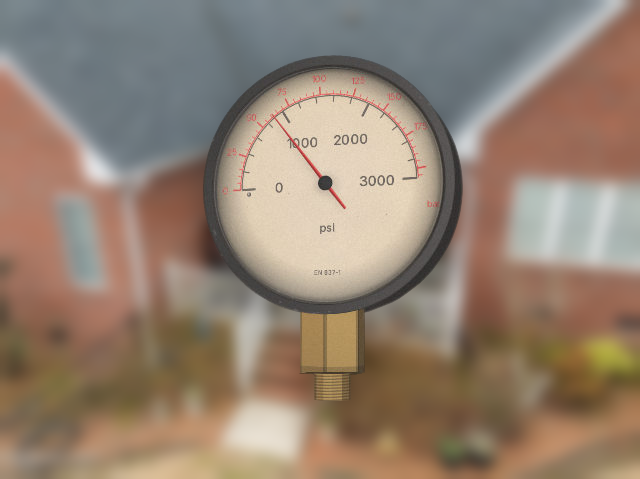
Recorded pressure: 900 psi
